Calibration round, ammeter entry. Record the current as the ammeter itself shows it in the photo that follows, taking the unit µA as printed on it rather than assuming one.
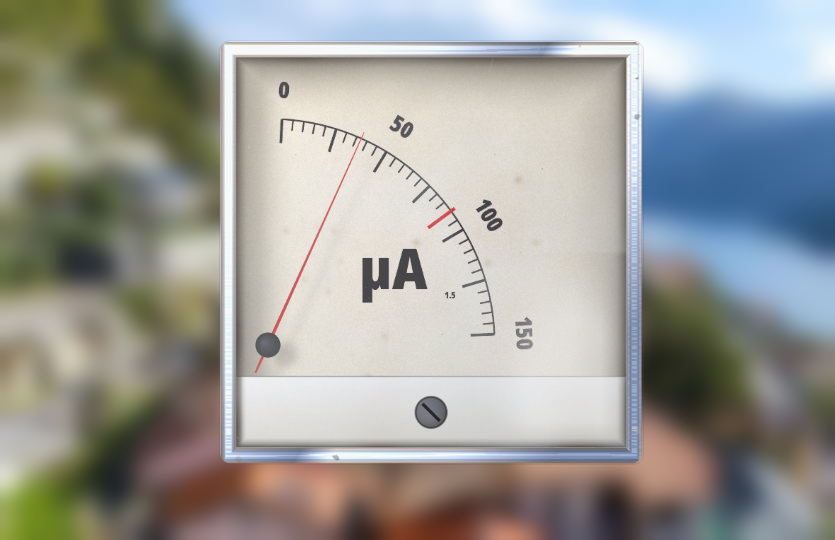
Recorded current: 37.5 µA
